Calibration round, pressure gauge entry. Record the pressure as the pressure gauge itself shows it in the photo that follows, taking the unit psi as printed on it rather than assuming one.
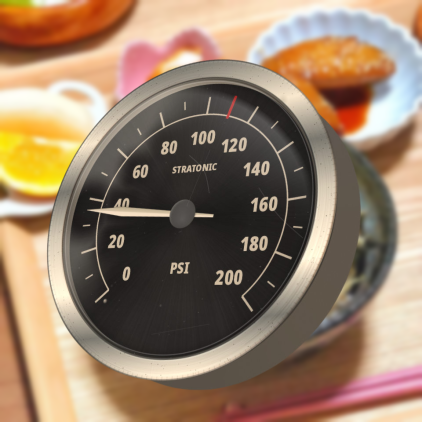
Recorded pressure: 35 psi
